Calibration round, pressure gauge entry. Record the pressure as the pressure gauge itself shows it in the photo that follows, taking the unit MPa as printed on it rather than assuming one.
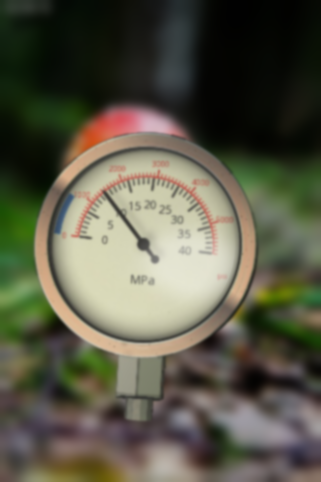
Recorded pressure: 10 MPa
